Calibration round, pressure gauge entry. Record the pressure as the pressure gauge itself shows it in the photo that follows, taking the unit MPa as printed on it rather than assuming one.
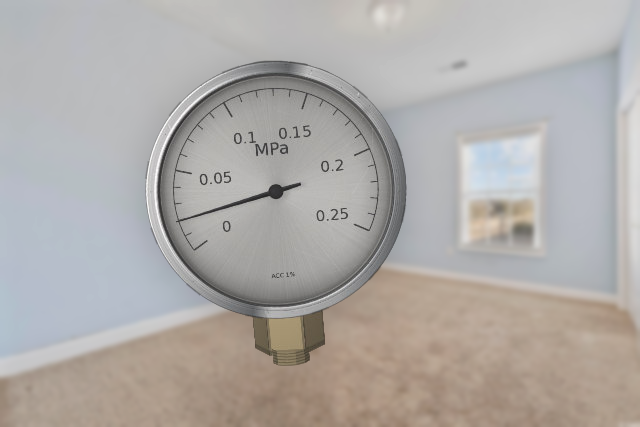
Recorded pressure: 0.02 MPa
